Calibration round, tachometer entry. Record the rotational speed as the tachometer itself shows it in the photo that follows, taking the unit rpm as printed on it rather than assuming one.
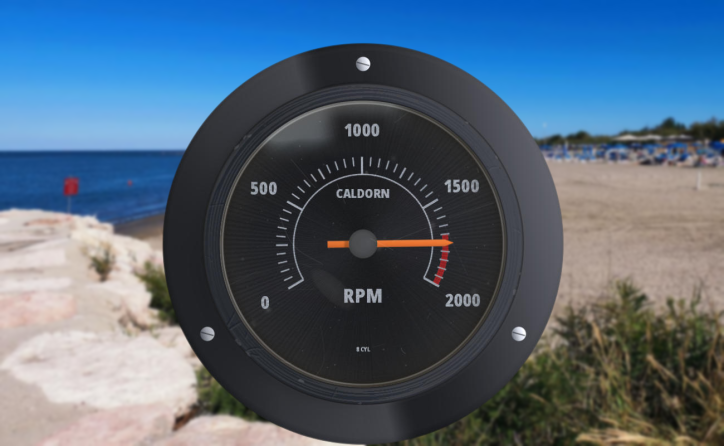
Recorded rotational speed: 1750 rpm
